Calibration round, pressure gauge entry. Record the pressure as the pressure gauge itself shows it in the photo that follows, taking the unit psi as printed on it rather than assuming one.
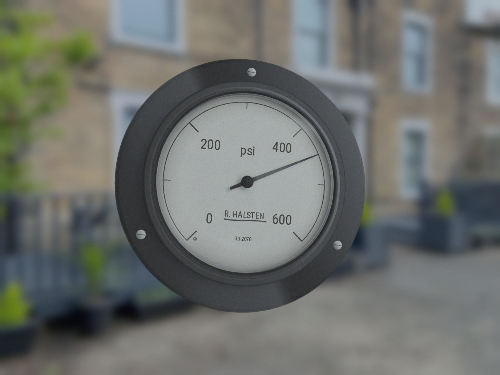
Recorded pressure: 450 psi
